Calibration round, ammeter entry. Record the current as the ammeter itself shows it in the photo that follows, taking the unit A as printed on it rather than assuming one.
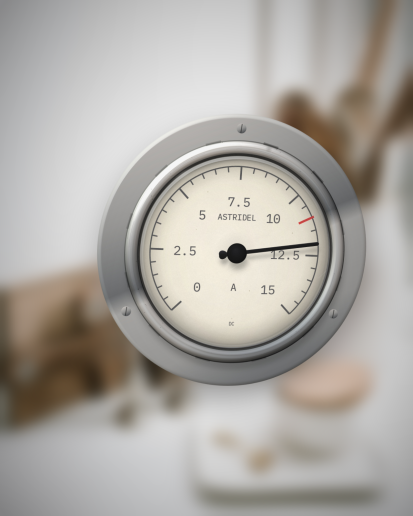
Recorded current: 12 A
